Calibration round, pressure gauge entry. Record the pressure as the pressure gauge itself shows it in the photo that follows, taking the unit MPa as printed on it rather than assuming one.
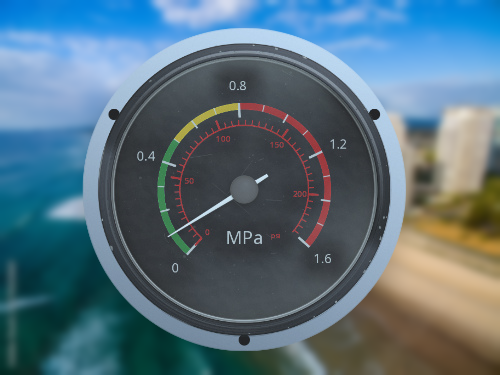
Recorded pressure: 0.1 MPa
